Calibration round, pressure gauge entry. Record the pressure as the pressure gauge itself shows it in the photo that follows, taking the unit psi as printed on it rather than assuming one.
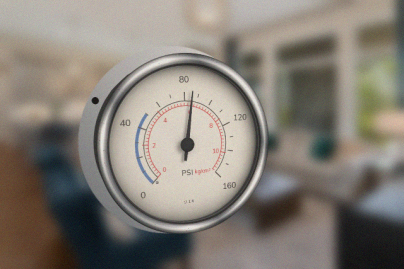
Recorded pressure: 85 psi
